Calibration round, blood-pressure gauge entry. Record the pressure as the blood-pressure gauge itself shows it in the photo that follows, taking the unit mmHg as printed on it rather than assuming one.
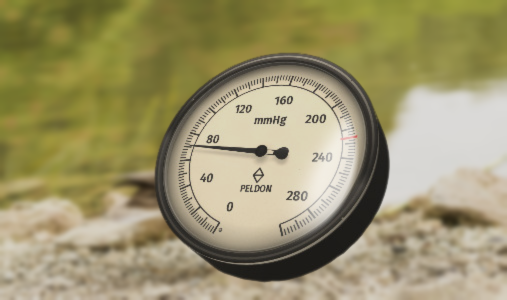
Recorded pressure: 70 mmHg
